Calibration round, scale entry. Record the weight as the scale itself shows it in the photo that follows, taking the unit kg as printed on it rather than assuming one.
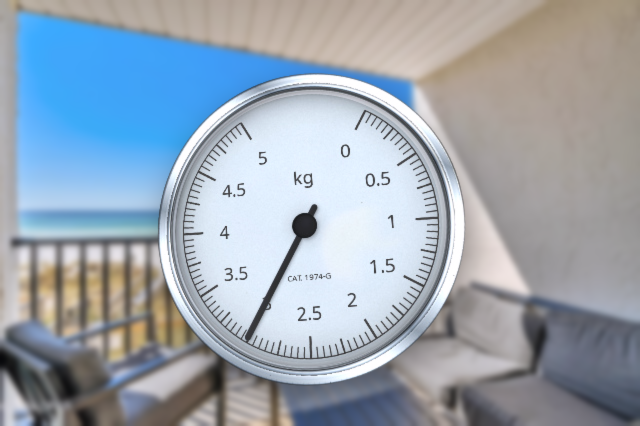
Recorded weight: 3 kg
